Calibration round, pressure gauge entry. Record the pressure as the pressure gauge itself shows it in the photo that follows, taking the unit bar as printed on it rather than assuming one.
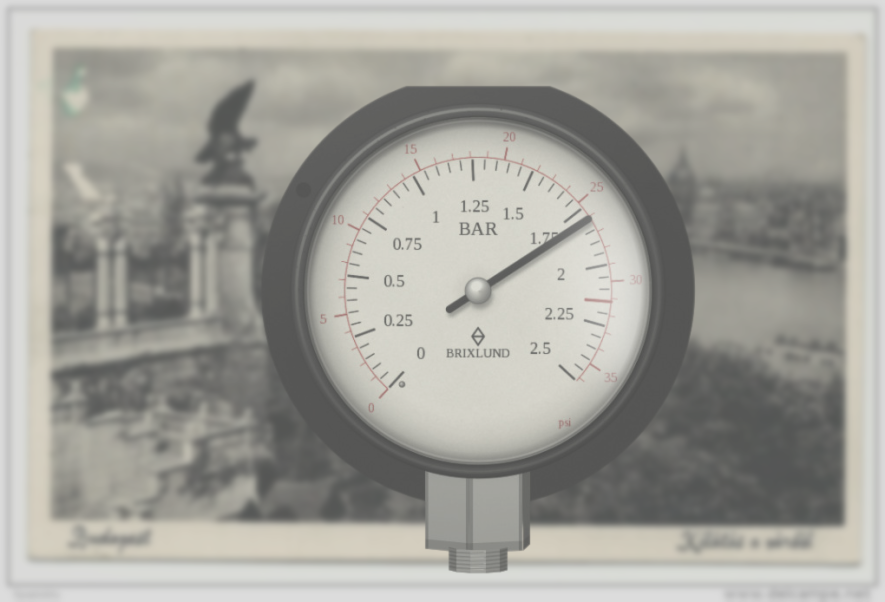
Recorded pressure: 1.8 bar
